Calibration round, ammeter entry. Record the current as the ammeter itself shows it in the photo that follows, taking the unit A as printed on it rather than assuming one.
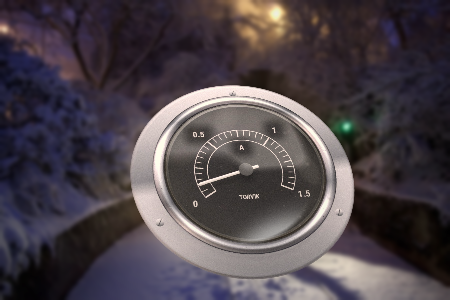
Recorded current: 0.1 A
